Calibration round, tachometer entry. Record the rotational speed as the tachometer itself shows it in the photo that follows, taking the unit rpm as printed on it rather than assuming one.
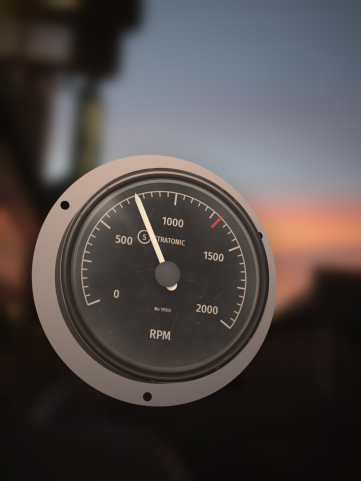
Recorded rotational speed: 750 rpm
